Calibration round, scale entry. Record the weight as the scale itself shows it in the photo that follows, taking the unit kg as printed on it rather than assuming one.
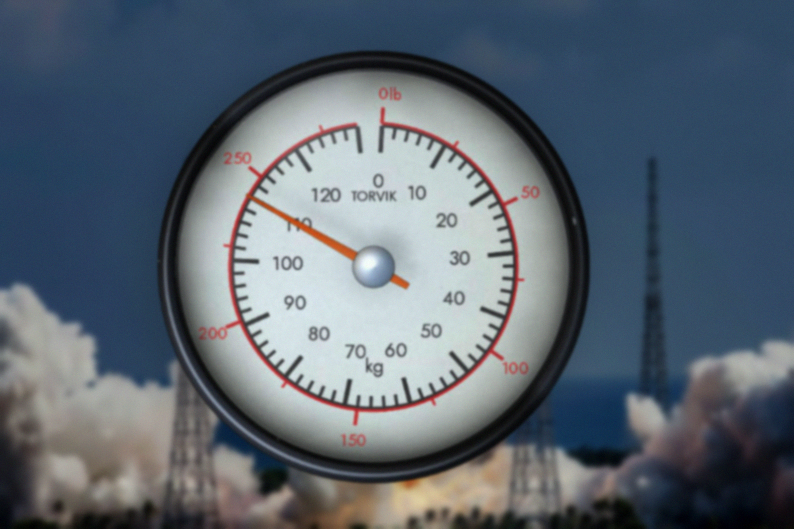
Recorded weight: 110 kg
